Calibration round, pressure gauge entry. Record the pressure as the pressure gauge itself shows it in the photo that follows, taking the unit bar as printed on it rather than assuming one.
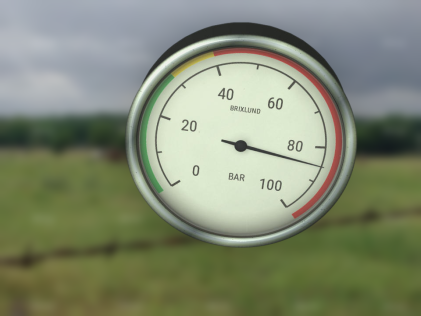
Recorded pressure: 85 bar
